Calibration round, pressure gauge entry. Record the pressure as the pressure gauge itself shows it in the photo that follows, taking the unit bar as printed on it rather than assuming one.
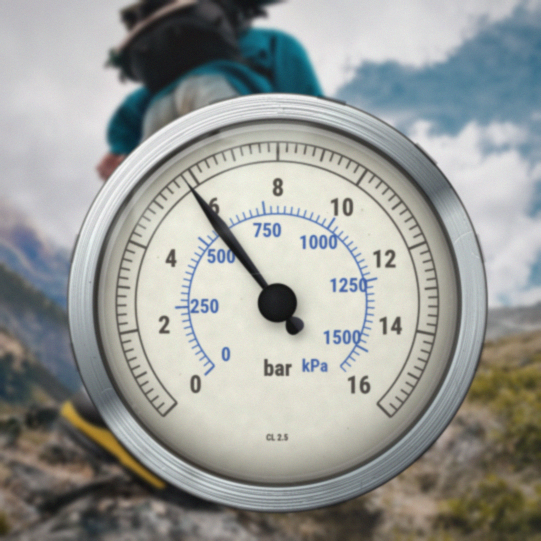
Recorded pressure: 5.8 bar
